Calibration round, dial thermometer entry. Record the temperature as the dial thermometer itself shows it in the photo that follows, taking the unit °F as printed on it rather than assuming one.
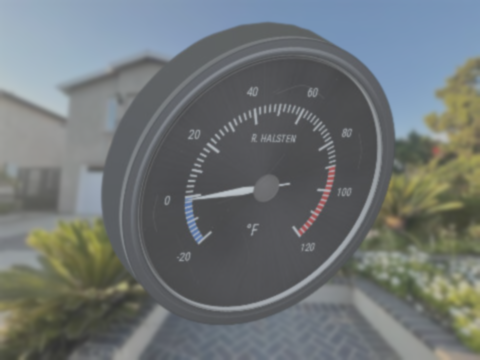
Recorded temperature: 0 °F
